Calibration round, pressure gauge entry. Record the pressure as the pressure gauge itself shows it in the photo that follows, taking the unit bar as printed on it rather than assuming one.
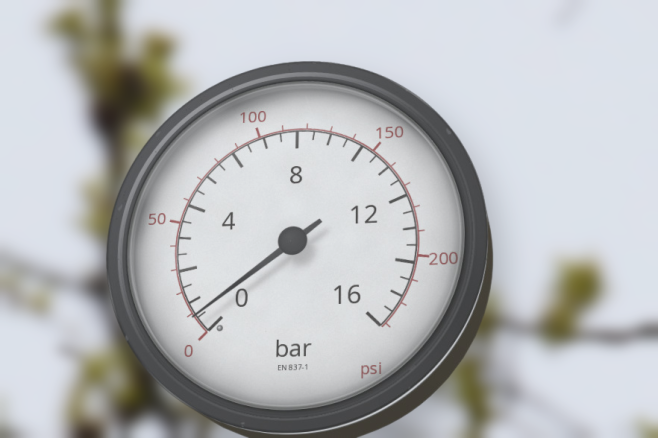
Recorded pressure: 0.5 bar
